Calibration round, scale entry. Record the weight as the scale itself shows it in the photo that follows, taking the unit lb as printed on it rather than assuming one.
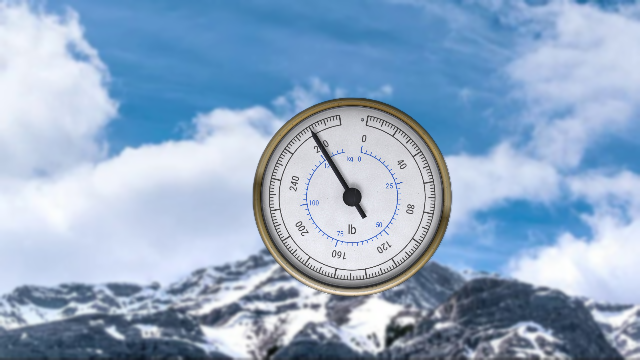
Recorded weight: 280 lb
